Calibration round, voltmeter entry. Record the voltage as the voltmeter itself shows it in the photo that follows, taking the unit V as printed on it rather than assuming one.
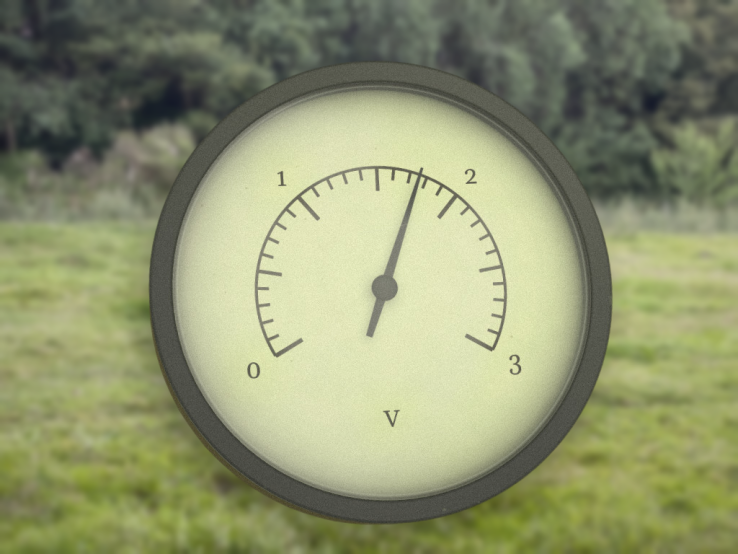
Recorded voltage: 1.75 V
